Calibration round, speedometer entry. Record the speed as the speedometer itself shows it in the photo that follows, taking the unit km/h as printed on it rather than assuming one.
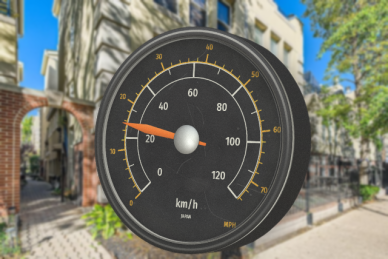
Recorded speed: 25 km/h
